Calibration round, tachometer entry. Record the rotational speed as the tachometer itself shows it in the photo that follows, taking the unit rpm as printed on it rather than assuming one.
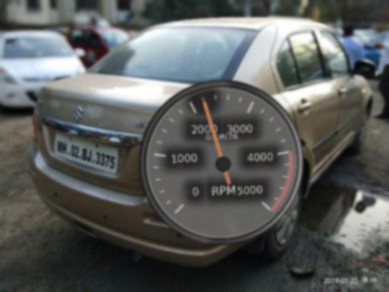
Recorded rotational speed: 2200 rpm
